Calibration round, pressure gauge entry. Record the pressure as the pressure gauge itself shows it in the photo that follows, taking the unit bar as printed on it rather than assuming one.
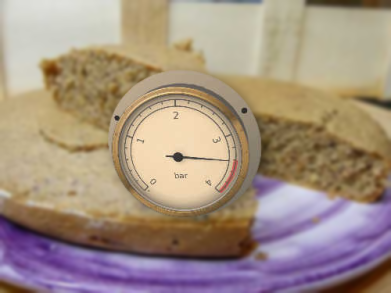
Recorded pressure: 3.4 bar
